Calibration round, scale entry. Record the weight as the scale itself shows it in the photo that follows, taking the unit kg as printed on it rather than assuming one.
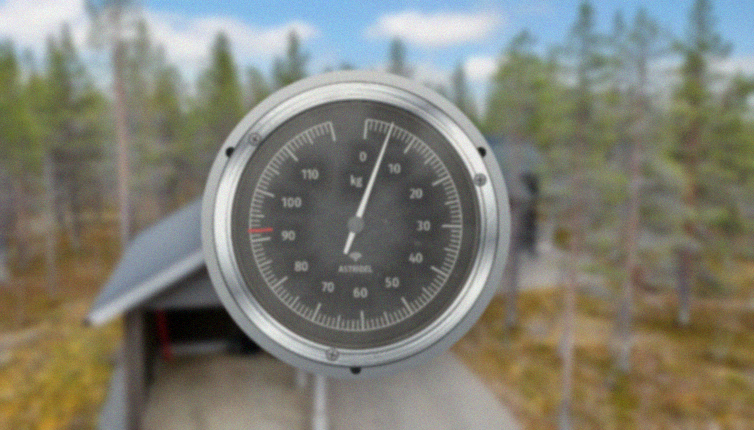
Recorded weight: 5 kg
